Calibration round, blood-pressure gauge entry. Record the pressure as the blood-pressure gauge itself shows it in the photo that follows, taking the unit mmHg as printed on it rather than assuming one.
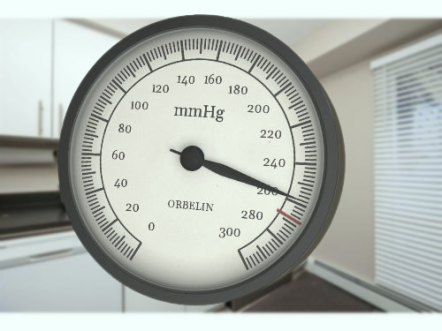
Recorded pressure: 258 mmHg
